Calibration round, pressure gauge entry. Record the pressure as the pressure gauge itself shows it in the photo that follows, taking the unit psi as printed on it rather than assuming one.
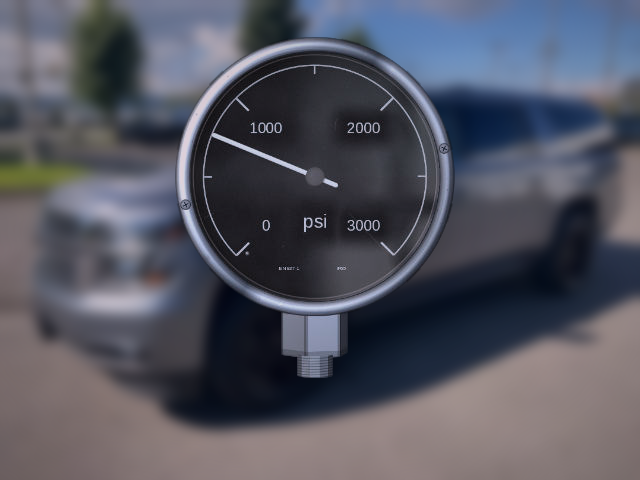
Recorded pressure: 750 psi
